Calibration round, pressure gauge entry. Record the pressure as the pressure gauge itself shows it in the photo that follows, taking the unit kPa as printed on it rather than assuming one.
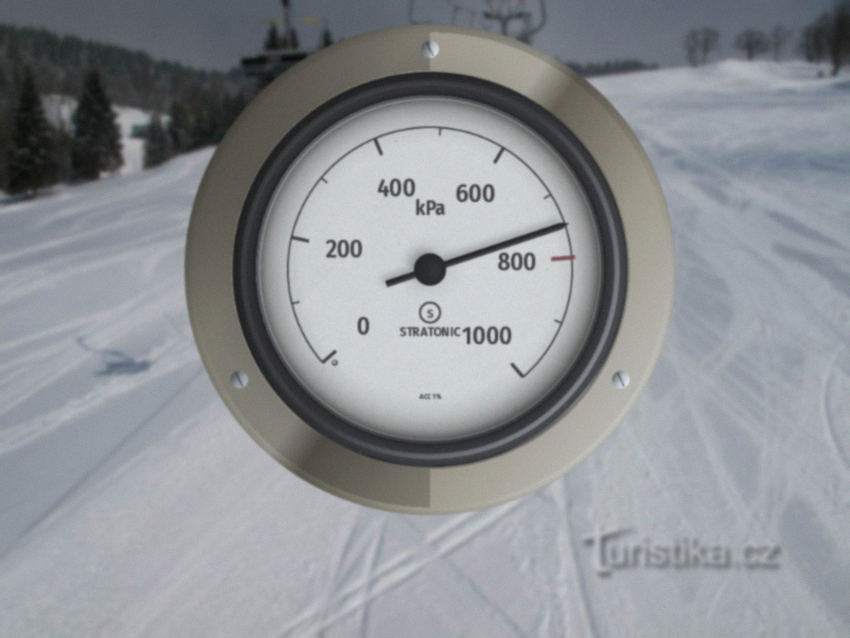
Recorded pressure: 750 kPa
